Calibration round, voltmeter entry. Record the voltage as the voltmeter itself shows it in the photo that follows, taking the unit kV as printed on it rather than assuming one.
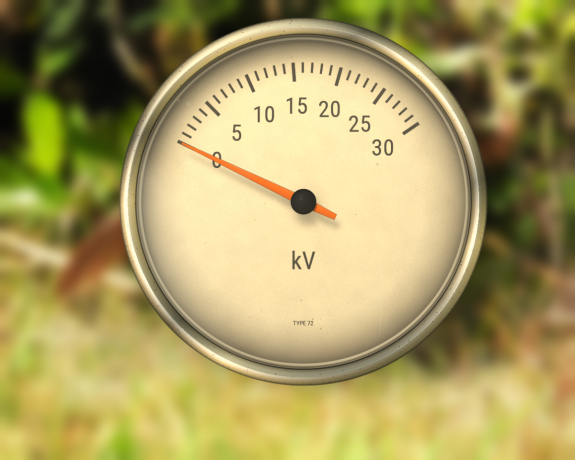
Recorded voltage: 0 kV
